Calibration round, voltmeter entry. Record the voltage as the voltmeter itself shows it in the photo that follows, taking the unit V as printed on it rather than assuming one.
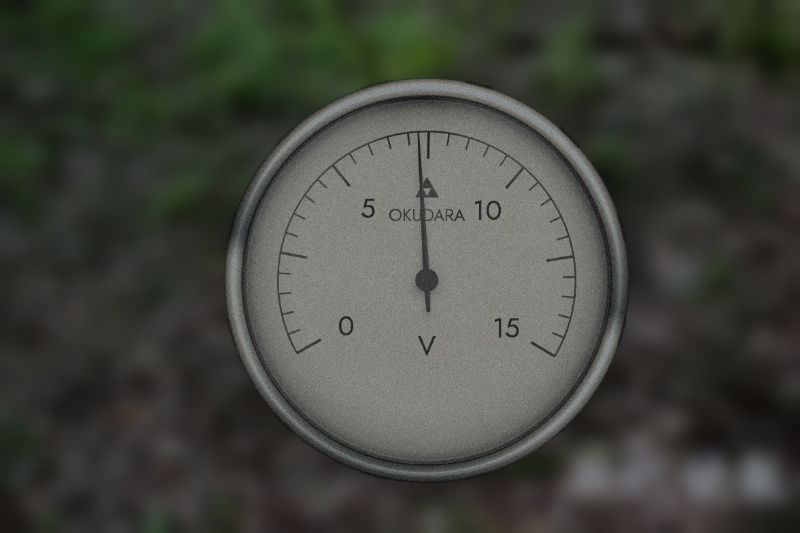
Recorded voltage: 7.25 V
